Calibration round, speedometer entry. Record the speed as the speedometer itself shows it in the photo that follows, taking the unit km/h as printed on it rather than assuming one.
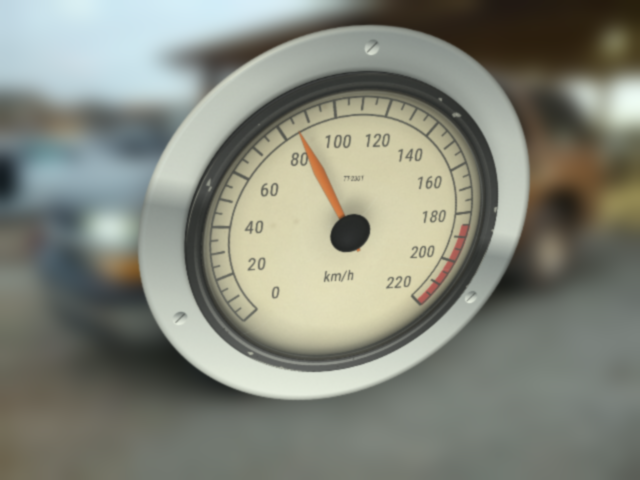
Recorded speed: 85 km/h
